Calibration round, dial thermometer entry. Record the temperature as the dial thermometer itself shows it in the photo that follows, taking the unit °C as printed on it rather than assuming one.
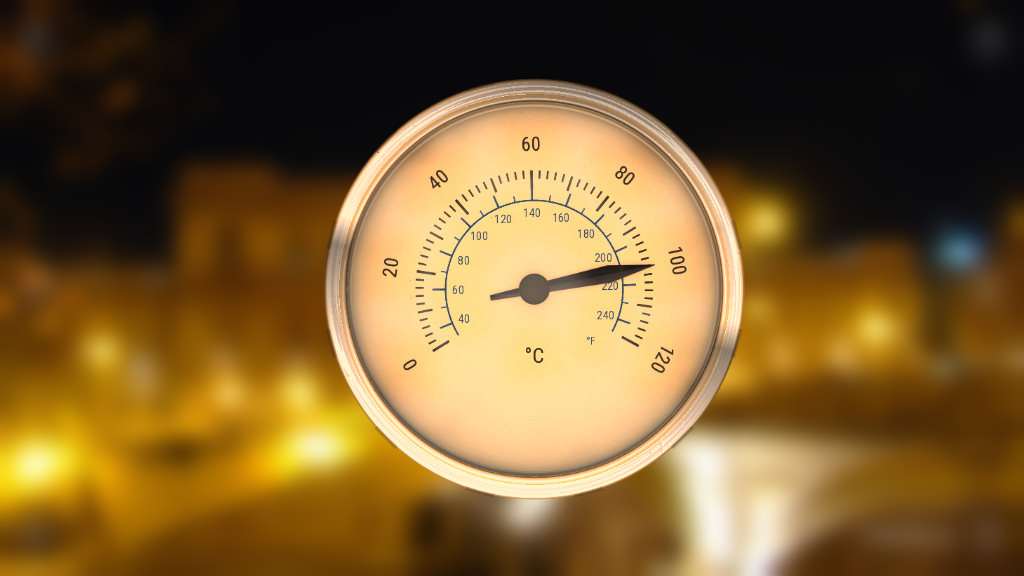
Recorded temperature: 100 °C
